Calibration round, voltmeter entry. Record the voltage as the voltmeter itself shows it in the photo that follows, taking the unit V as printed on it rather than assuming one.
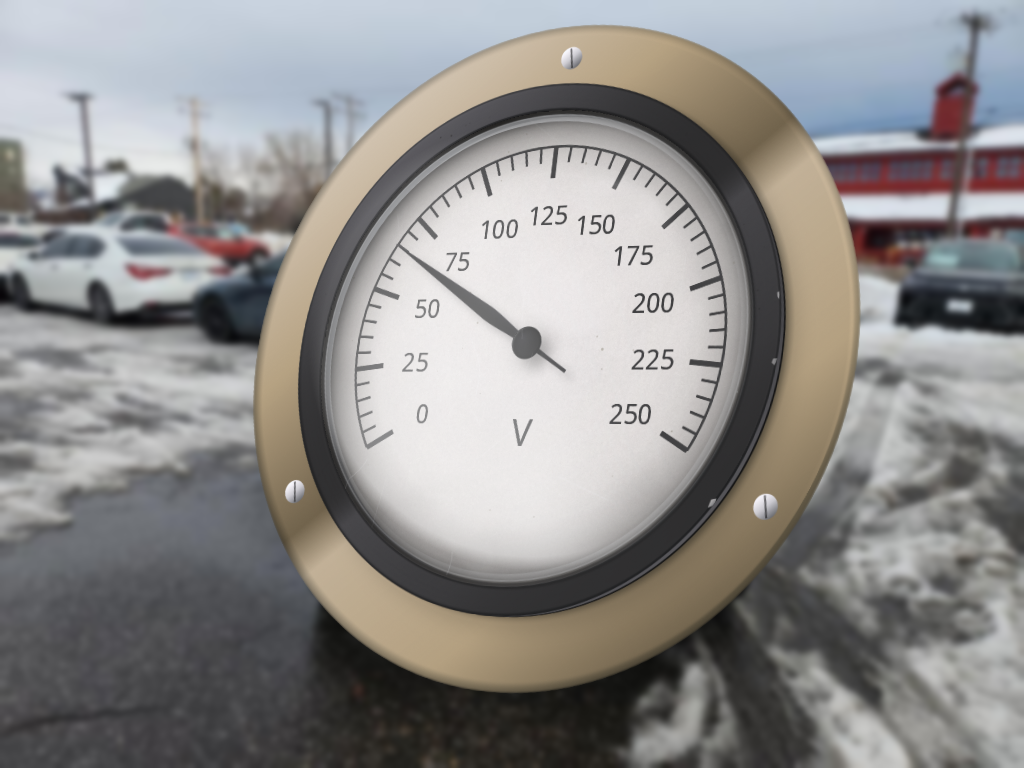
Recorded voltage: 65 V
